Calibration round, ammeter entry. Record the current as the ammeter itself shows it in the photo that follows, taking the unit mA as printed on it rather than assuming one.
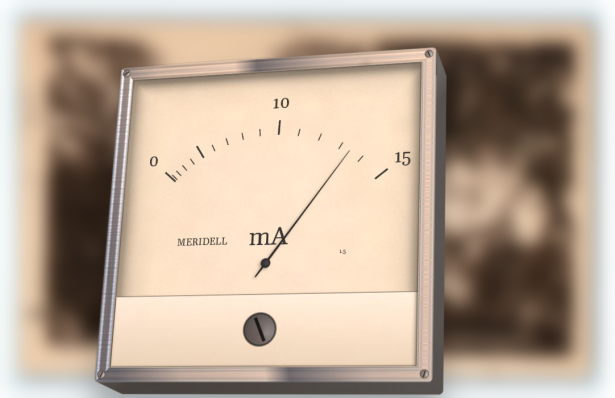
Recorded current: 13.5 mA
